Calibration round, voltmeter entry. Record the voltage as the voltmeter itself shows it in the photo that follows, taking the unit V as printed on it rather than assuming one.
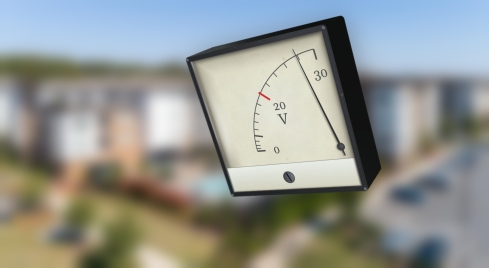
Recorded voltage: 28 V
